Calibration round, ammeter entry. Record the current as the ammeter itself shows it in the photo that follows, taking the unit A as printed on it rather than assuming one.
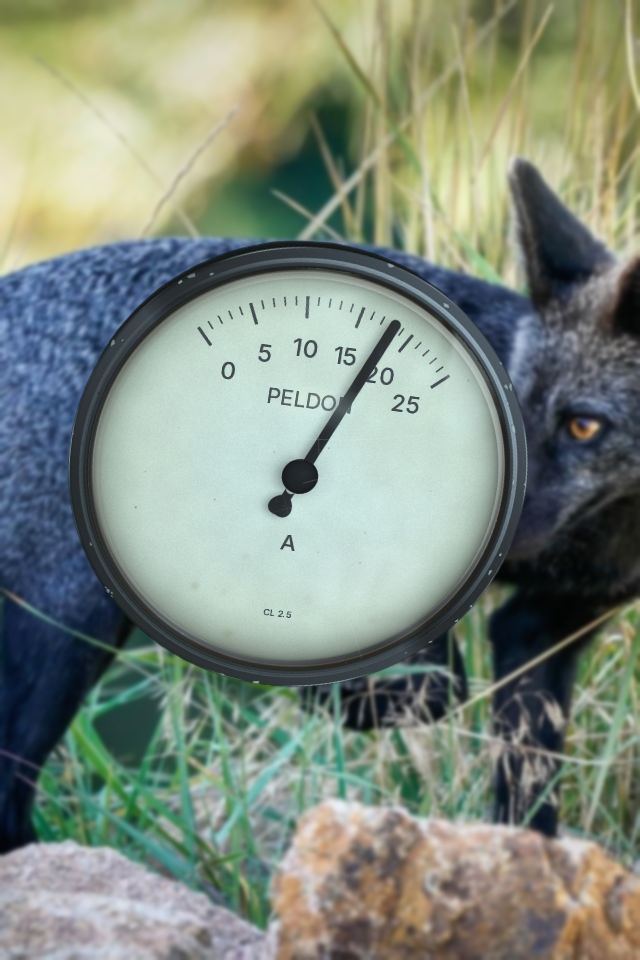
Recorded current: 18 A
